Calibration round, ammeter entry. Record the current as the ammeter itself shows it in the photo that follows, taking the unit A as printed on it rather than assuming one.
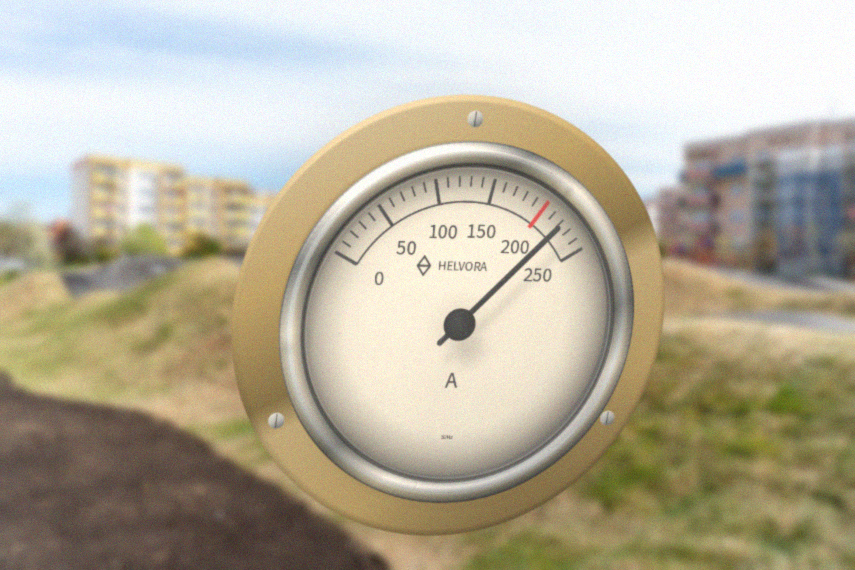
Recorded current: 220 A
